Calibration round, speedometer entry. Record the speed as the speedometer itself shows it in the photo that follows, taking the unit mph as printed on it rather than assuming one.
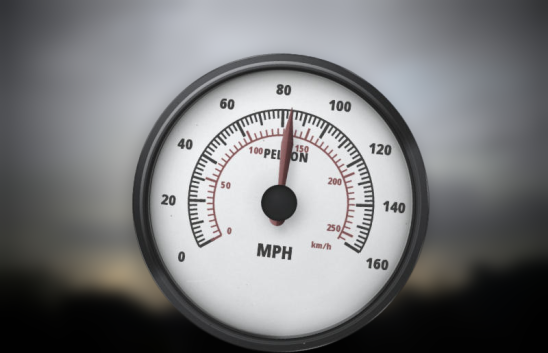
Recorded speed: 84 mph
